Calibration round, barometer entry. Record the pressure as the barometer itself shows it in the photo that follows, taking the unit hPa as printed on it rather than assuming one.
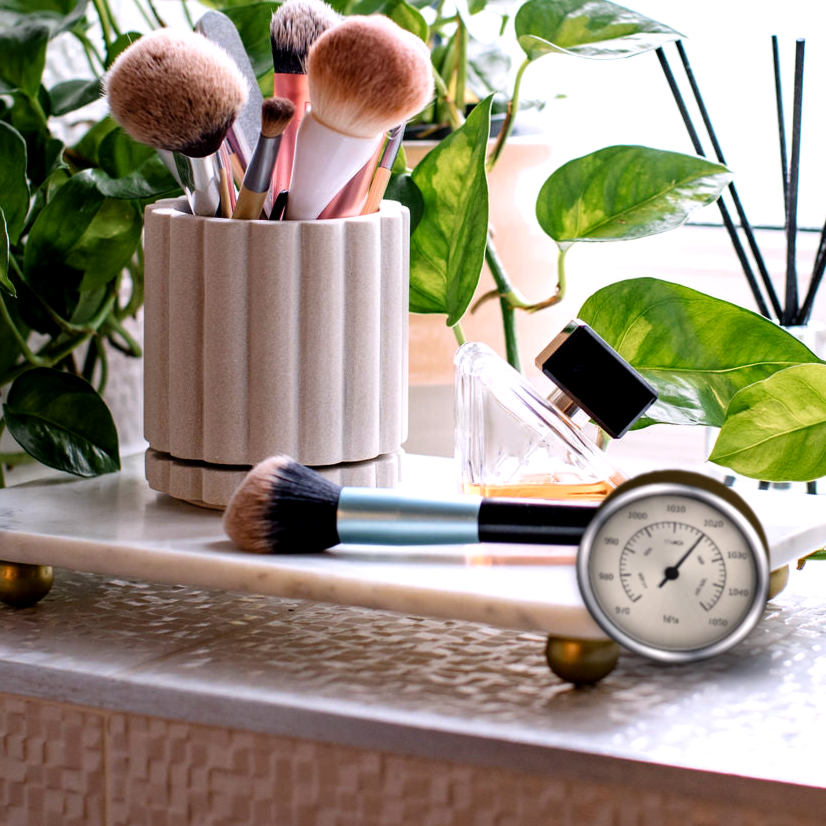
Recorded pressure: 1020 hPa
